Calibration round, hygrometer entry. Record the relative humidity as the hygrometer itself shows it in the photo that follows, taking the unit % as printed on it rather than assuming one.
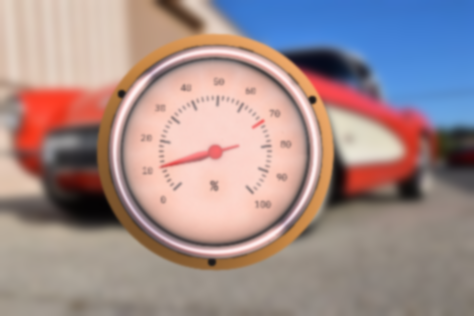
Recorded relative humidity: 10 %
